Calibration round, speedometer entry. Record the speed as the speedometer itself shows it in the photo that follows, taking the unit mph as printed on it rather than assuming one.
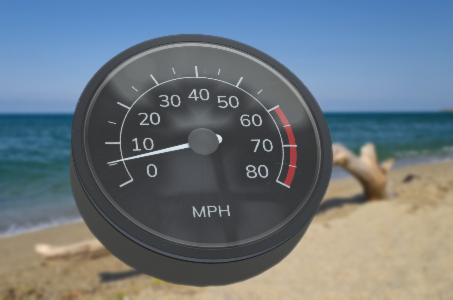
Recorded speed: 5 mph
